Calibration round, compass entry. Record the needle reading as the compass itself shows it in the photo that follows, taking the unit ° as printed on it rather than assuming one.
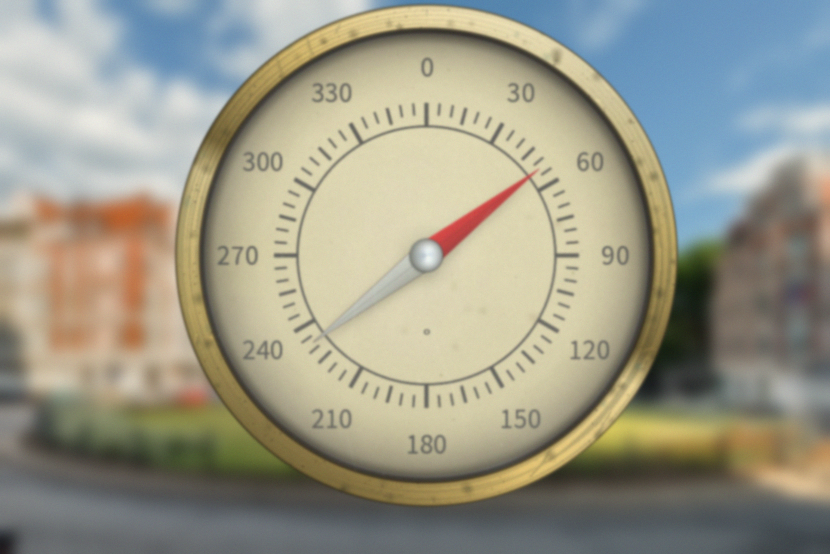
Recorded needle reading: 52.5 °
